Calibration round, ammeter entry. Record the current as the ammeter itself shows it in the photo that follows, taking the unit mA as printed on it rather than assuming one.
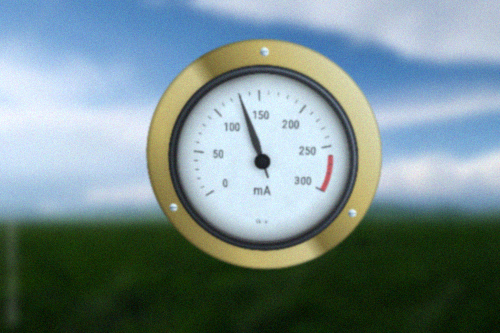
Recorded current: 130 mA
